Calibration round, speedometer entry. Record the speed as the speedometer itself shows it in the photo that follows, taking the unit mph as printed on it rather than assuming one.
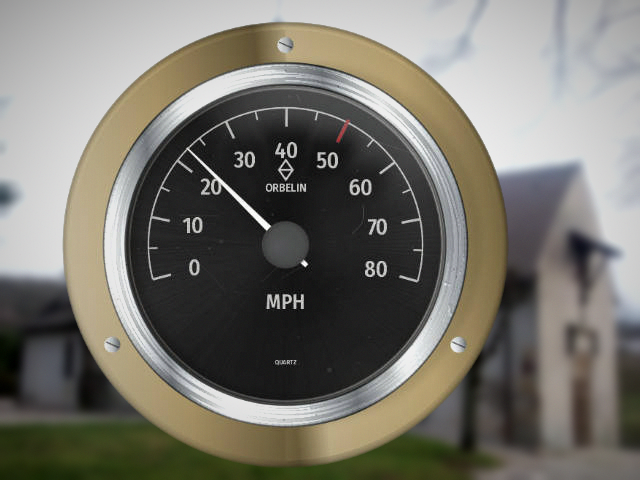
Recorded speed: 22.5 mph
